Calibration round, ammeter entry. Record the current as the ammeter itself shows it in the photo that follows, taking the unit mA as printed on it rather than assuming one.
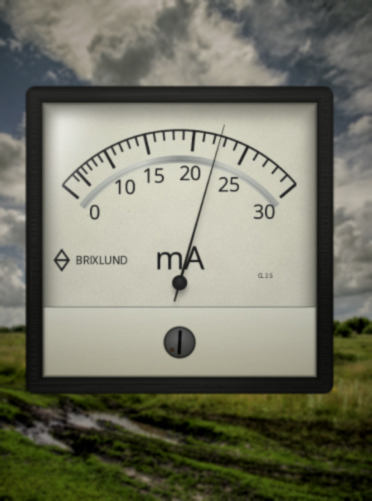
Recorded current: 22.5 mA
